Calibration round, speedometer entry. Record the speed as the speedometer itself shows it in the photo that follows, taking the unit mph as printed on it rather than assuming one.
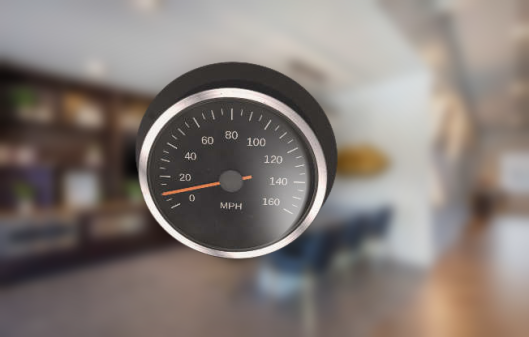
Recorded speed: 10 mph
